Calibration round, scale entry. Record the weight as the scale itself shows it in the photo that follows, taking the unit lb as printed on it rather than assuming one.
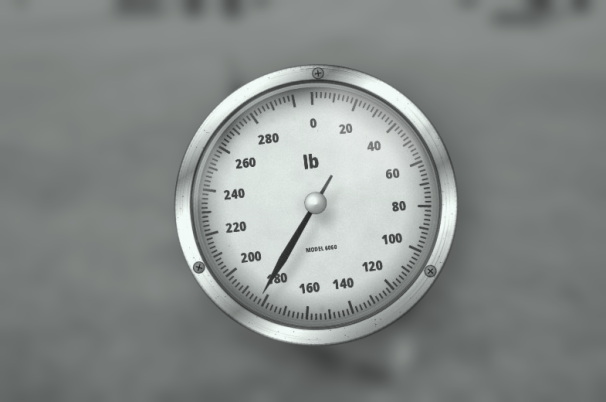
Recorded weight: 182 lb
